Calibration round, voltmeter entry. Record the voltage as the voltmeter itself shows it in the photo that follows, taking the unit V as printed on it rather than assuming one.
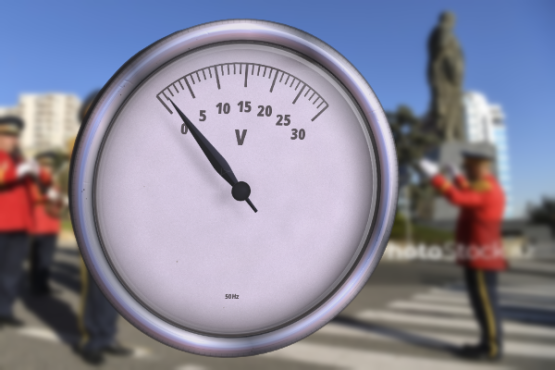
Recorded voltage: 1 V
